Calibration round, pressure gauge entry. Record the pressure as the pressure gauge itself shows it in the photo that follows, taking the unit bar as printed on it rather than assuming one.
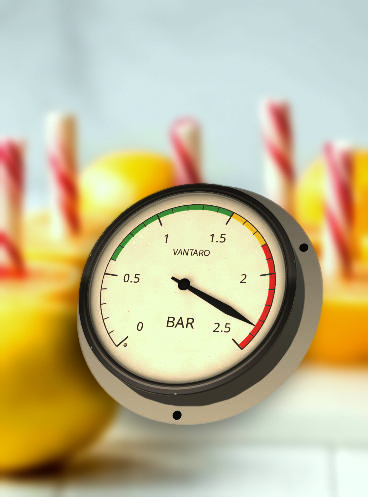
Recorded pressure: 2.35 bar
